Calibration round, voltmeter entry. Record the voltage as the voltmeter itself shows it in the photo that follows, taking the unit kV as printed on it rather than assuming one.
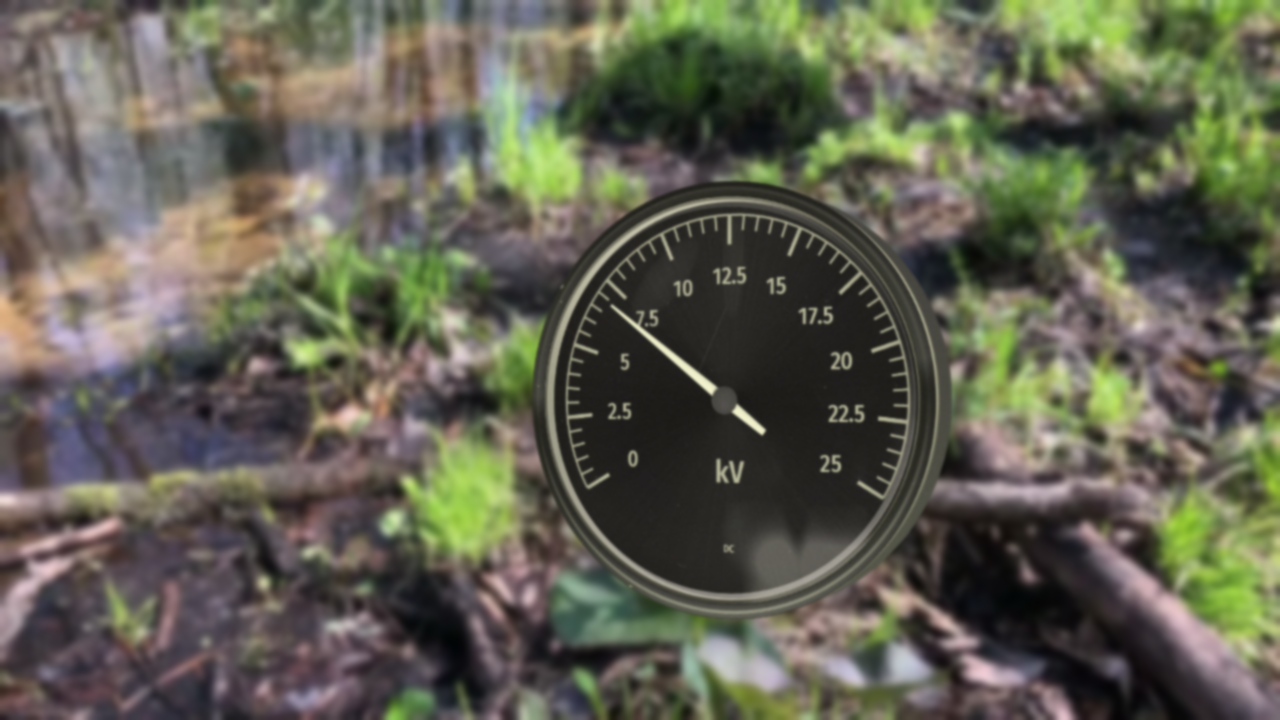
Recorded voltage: 7 kV
